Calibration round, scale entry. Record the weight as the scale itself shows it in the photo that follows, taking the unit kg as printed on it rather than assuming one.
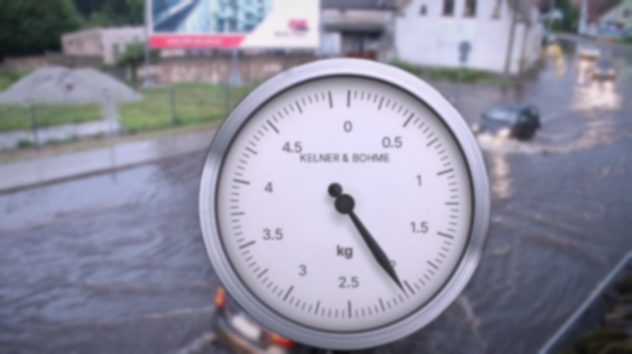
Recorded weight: 2.05 kg
